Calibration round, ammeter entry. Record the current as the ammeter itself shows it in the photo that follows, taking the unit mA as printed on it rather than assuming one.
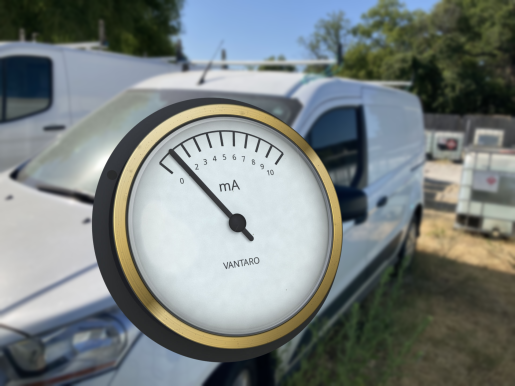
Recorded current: 1 mA
